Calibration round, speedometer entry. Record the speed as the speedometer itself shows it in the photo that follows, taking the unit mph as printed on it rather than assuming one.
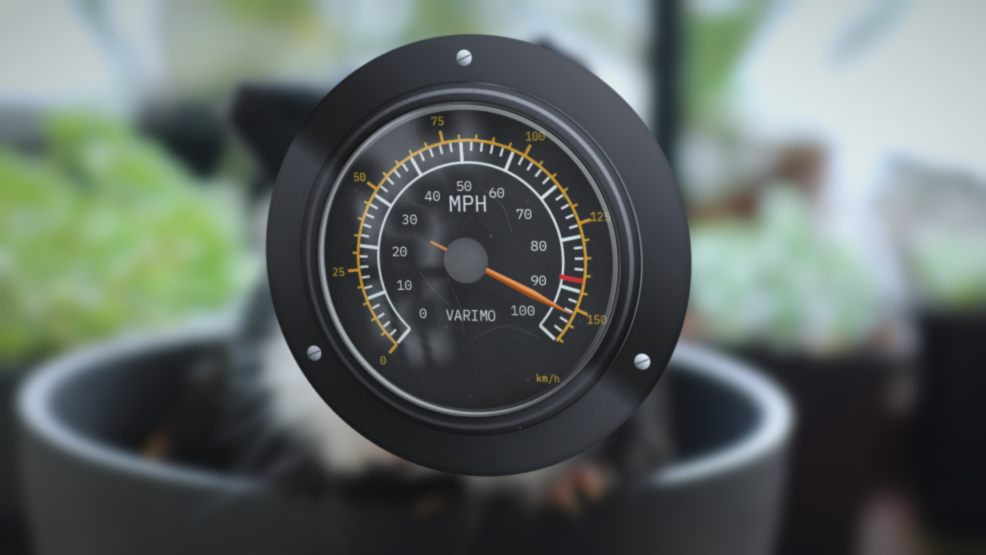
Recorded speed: 94 mph
